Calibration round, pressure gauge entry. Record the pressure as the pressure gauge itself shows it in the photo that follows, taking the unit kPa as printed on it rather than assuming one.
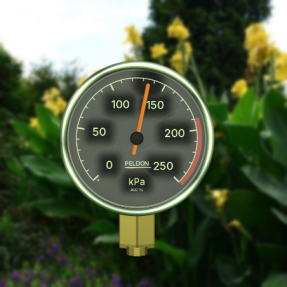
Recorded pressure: 135 kPa
